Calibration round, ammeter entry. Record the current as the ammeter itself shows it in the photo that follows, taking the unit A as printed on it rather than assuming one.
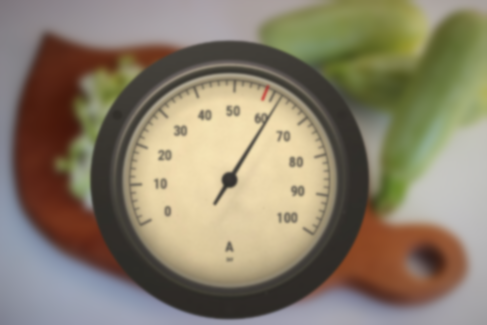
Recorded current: 62 A
